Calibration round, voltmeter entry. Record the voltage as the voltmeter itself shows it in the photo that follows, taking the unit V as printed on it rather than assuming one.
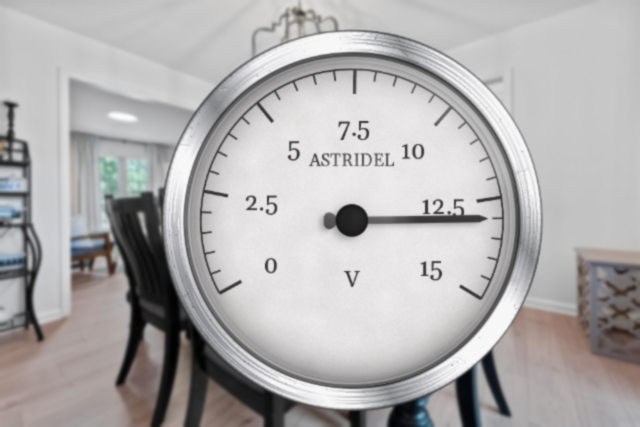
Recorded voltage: 13 V
